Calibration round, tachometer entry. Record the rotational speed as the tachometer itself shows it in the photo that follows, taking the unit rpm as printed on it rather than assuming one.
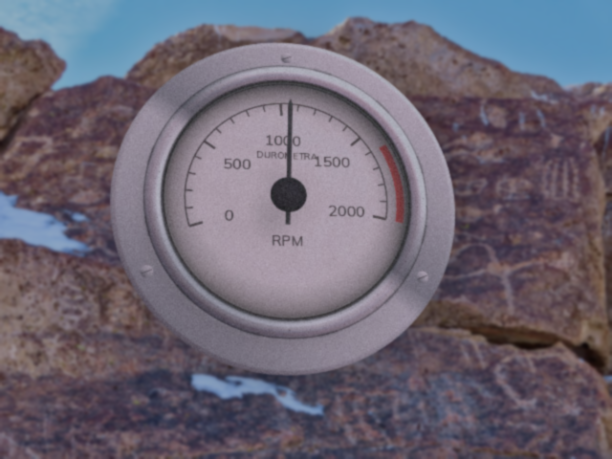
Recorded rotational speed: 1050 rpm
